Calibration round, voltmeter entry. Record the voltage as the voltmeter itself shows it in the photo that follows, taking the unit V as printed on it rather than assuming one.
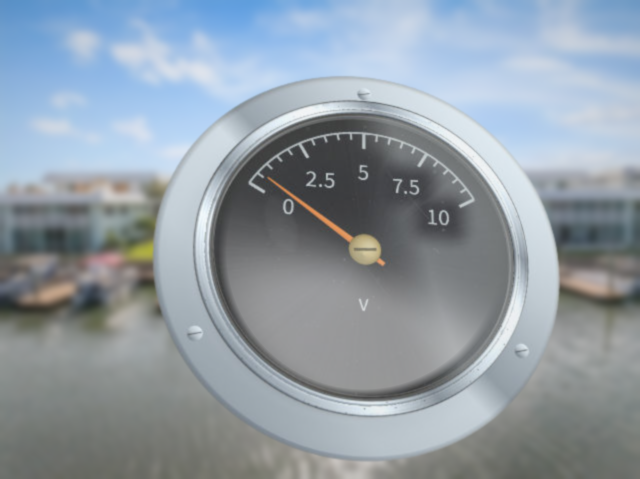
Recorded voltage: 0.5 V
